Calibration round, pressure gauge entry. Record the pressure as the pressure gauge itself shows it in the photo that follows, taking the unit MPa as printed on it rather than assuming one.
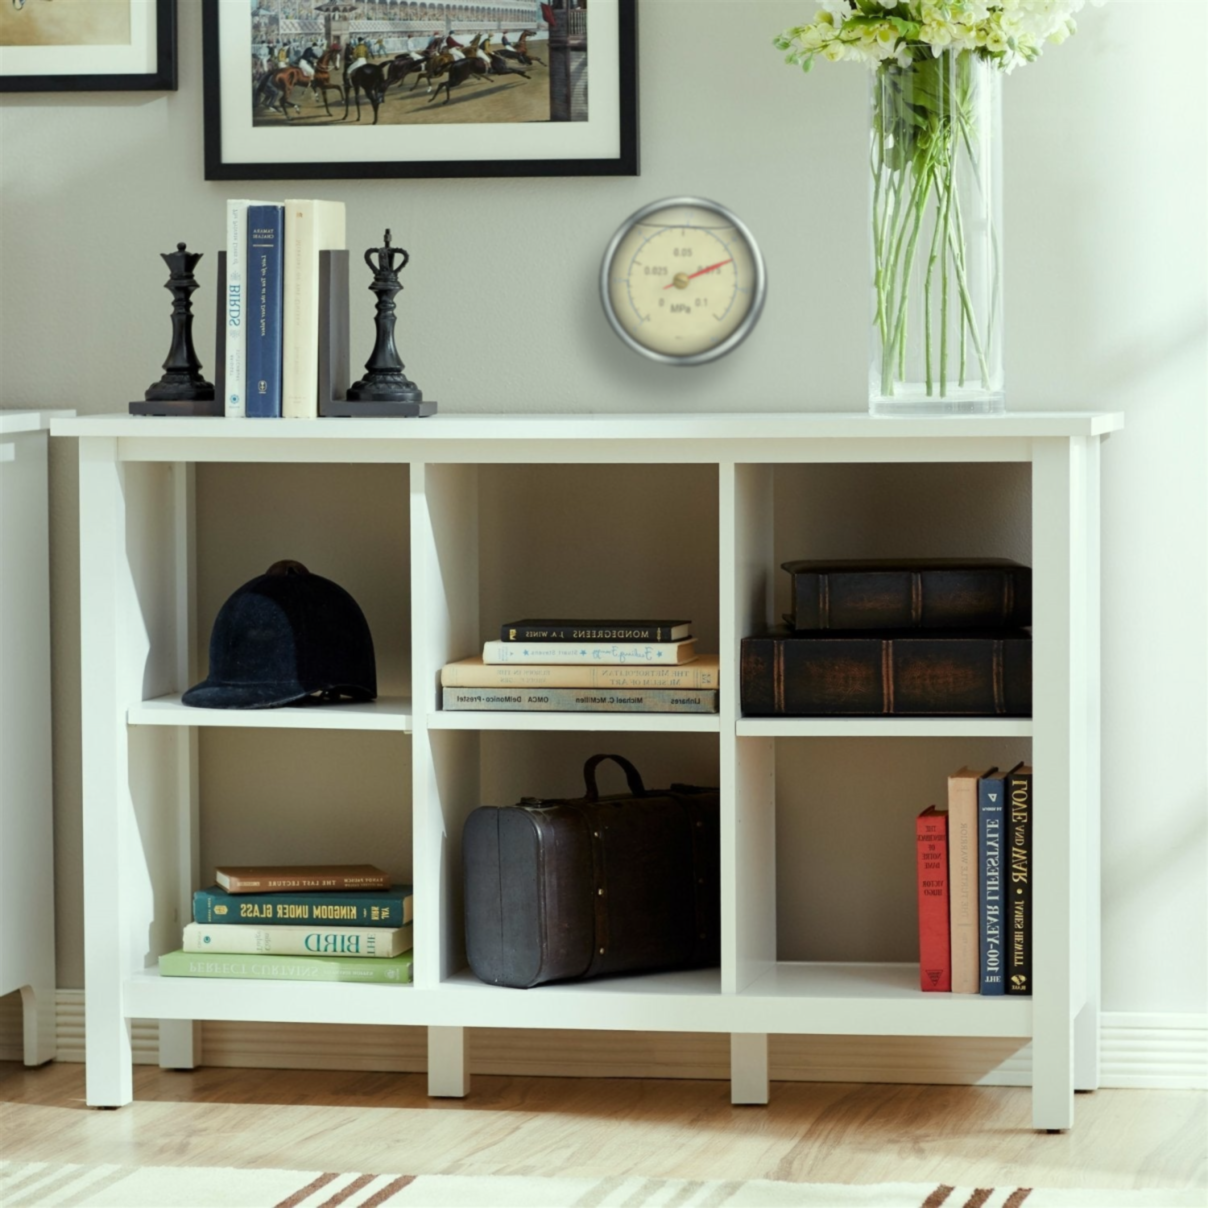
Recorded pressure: 0.075 MPa
